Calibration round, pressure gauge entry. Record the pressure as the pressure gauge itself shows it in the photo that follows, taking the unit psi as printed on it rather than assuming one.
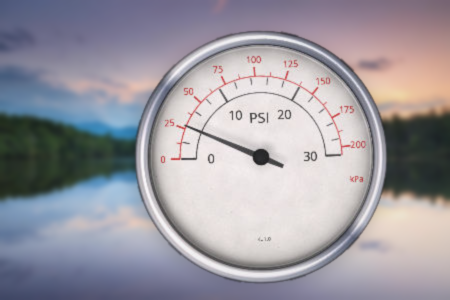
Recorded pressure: 4 psi
